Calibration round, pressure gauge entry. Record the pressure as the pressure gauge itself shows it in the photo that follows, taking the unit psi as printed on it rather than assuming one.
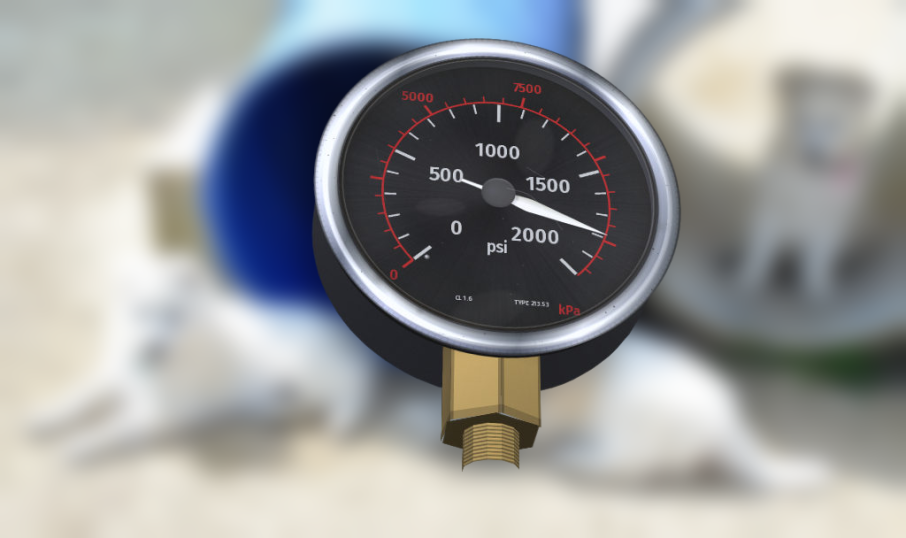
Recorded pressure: 1800 psi
